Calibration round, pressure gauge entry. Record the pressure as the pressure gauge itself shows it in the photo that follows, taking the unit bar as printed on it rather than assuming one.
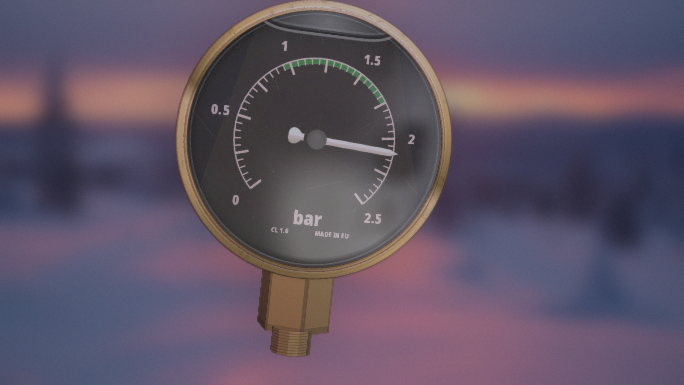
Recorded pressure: 2.1 bar
